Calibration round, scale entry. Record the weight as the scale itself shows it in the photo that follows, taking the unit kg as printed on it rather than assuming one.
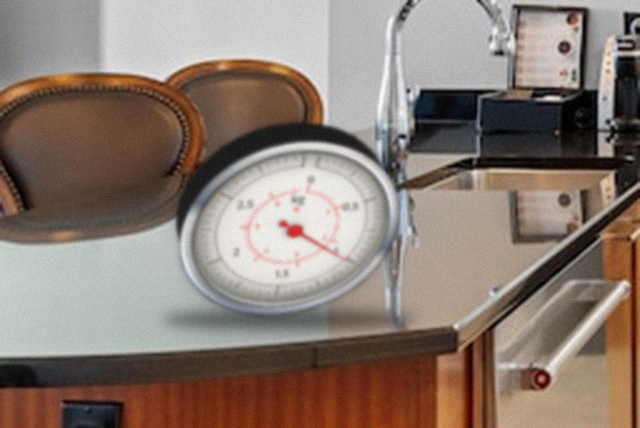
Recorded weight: 1 kg
